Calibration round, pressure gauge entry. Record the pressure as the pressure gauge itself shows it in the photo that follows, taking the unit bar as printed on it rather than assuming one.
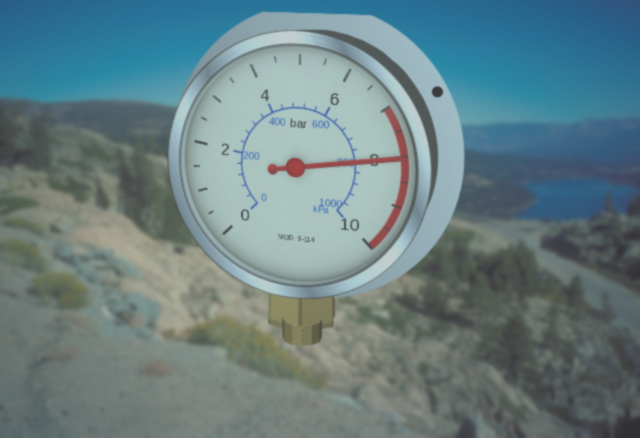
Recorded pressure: 8 bar
